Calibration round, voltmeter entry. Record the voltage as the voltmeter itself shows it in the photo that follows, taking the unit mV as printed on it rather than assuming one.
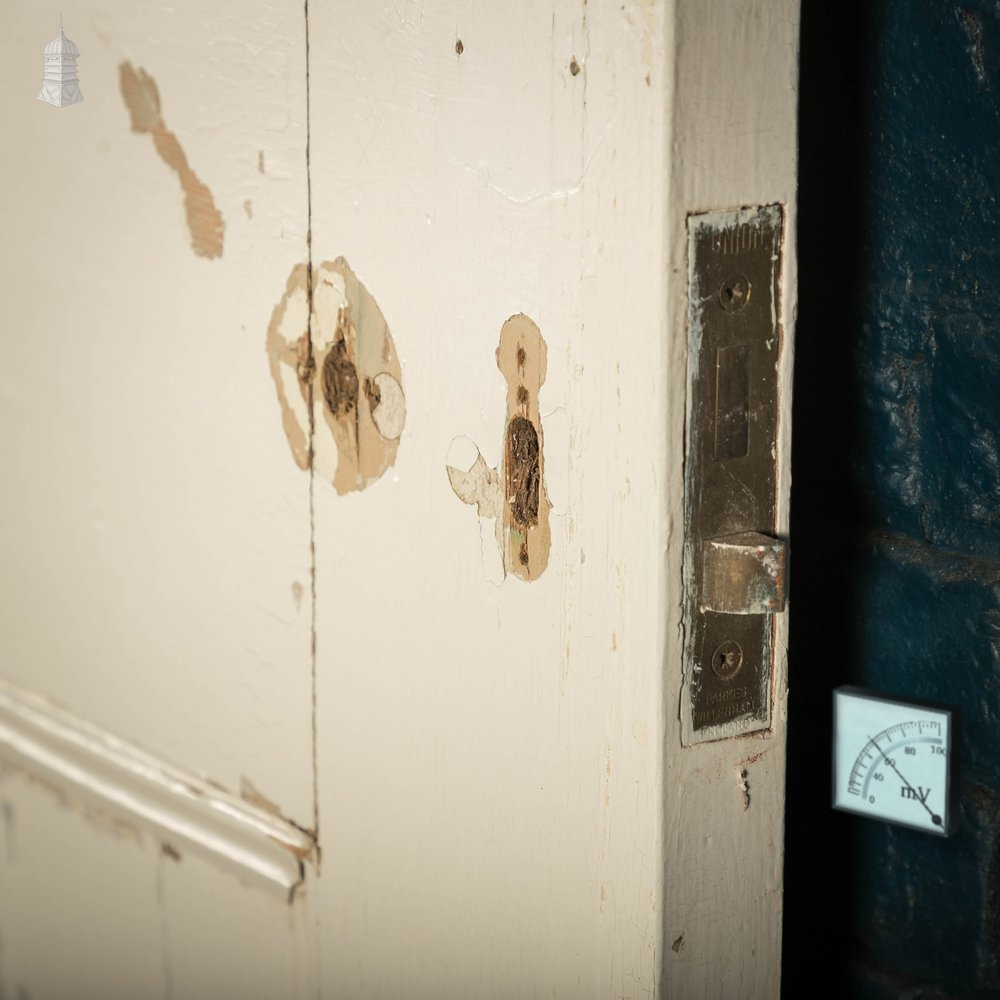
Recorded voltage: 60 mV
